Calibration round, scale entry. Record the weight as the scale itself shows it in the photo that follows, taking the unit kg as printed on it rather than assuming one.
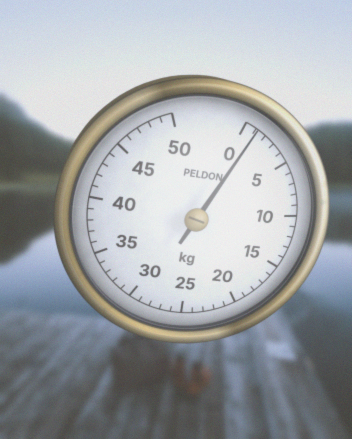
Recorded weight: 1 kg
